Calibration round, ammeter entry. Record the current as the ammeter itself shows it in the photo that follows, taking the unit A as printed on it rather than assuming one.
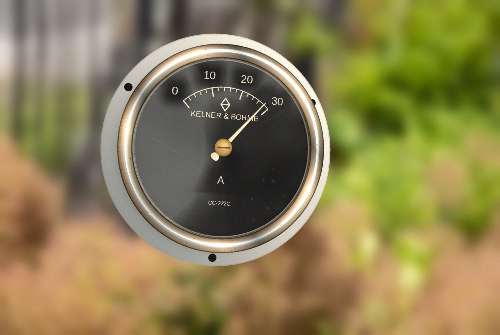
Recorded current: 28 A
